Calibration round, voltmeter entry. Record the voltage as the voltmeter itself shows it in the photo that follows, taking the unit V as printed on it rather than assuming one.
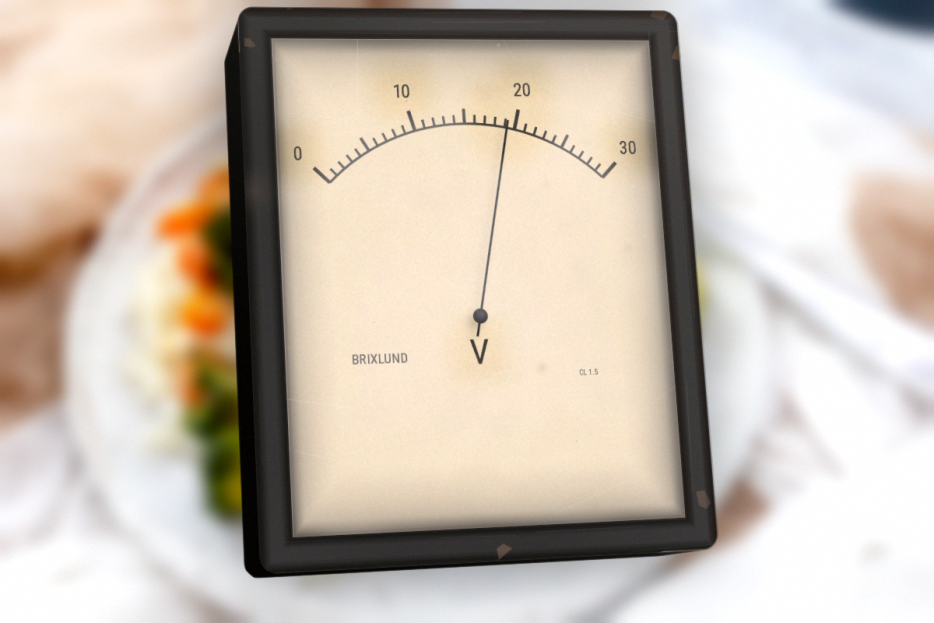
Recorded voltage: 19 V
